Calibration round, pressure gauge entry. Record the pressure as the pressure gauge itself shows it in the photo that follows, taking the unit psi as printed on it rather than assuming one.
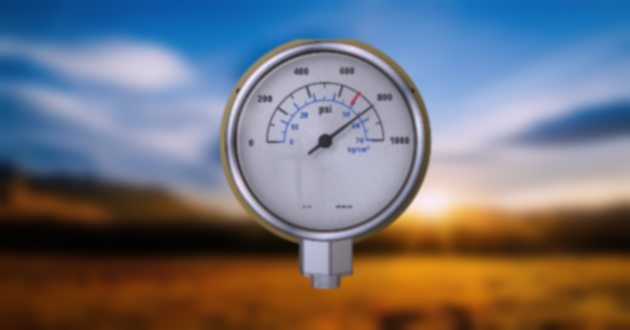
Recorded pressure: 800 psi
